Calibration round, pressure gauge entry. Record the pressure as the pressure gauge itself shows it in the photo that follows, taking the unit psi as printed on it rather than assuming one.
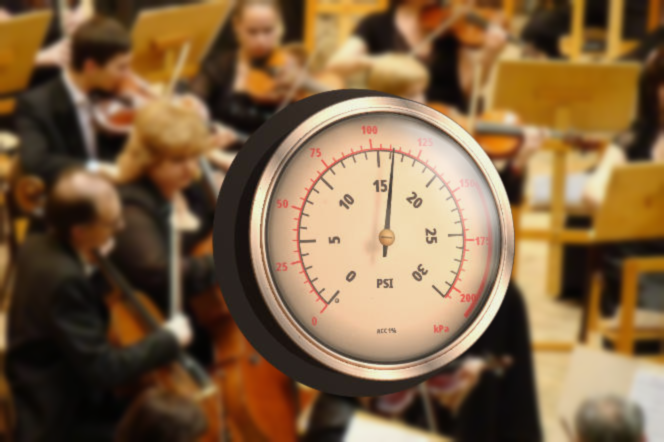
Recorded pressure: 16 psi
